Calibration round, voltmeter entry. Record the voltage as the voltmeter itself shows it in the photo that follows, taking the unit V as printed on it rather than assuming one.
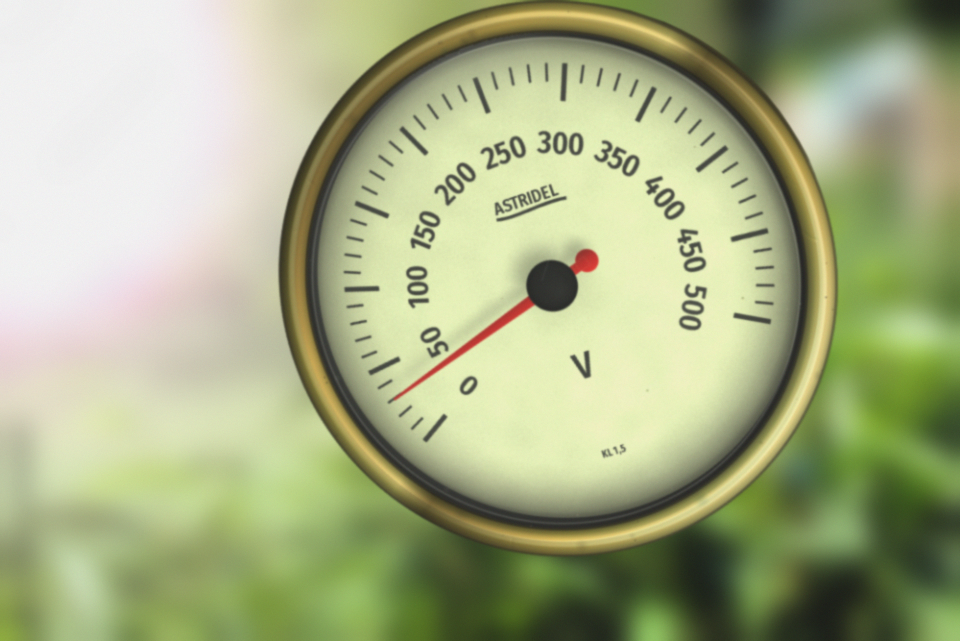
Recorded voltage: 30 V
